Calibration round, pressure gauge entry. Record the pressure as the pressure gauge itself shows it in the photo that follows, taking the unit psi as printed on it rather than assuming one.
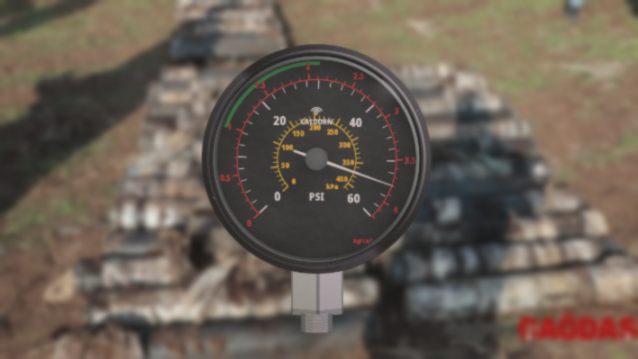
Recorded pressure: 54 psi
